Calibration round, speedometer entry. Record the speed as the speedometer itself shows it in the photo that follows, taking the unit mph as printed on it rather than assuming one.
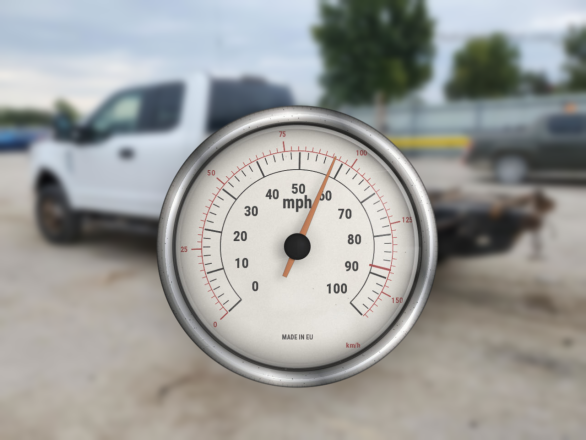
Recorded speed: 58 mph
